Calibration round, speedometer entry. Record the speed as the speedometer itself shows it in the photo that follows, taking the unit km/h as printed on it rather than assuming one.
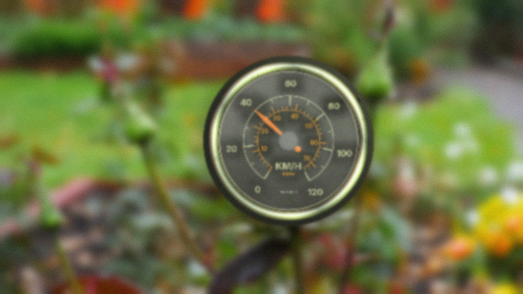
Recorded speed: 40 km/h
